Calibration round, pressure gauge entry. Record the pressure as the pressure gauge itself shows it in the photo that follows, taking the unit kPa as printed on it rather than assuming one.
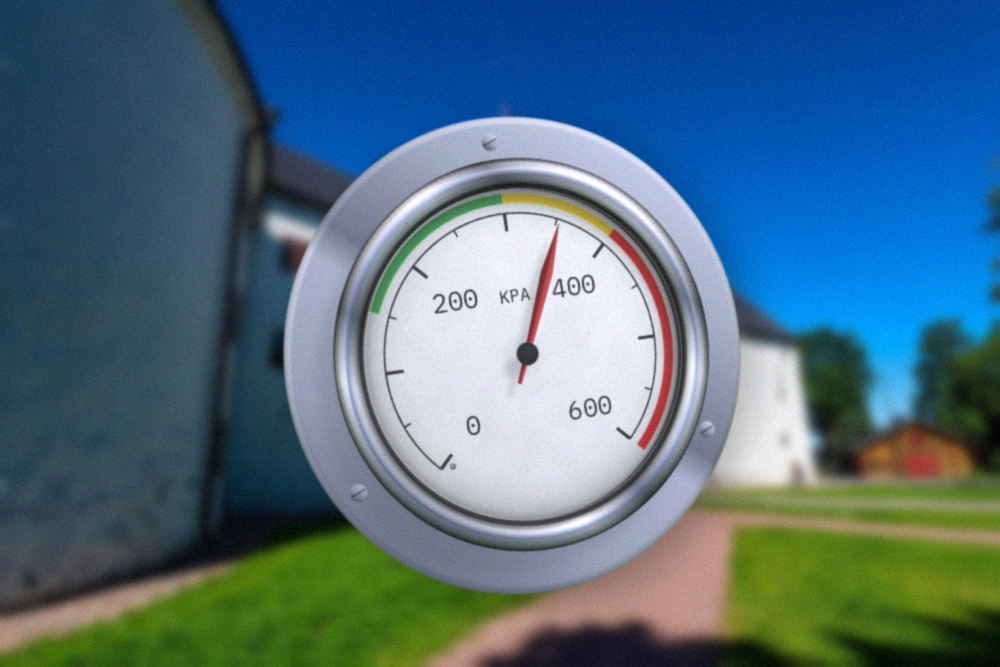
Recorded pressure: 350 kPa
